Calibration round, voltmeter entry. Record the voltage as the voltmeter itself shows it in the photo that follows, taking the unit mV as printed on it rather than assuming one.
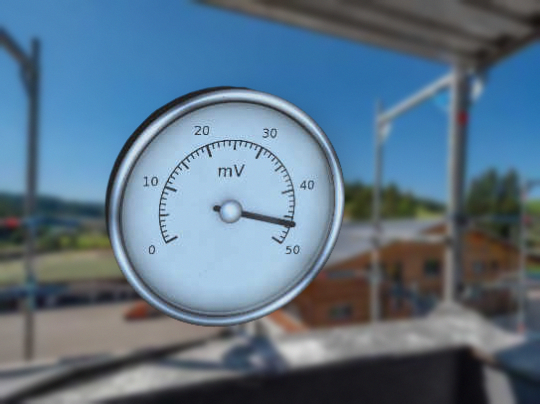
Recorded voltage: 46 mV
